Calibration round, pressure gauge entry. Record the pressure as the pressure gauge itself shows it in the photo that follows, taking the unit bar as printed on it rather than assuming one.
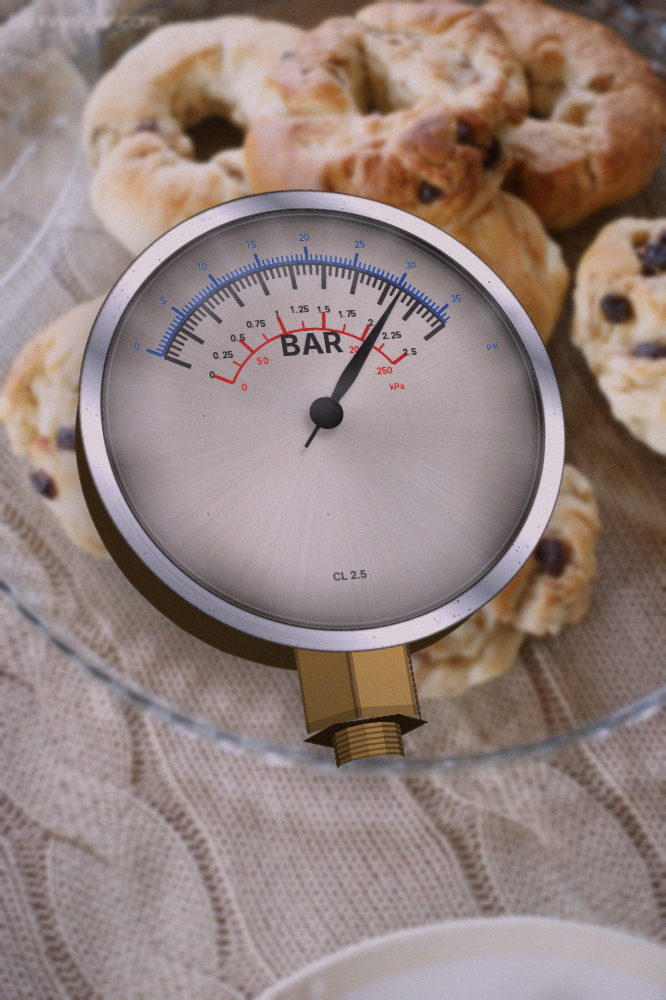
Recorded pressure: 2.1 bar
